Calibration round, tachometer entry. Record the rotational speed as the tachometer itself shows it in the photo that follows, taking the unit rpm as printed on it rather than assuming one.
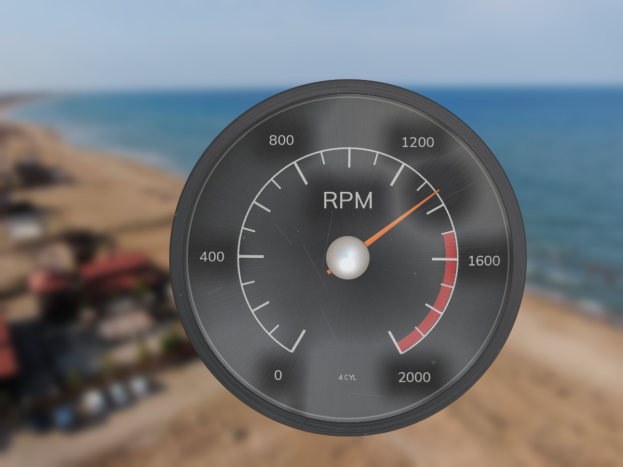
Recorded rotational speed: 1350 rpm
